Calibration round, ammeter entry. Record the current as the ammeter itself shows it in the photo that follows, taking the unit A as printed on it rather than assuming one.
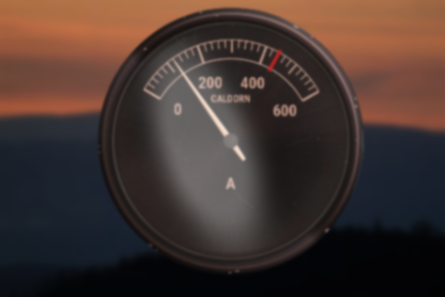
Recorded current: 120 A
